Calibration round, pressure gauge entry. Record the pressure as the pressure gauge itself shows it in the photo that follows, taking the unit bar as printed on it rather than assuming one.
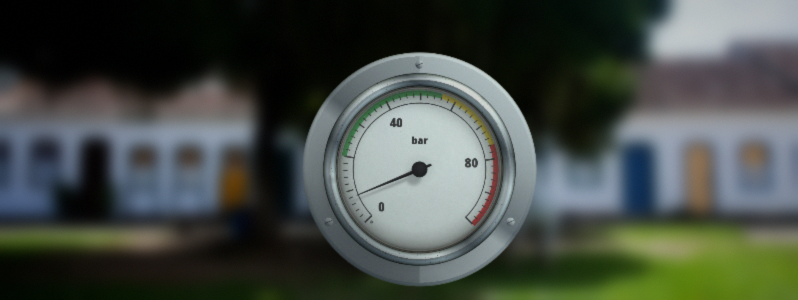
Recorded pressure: 8 bar
